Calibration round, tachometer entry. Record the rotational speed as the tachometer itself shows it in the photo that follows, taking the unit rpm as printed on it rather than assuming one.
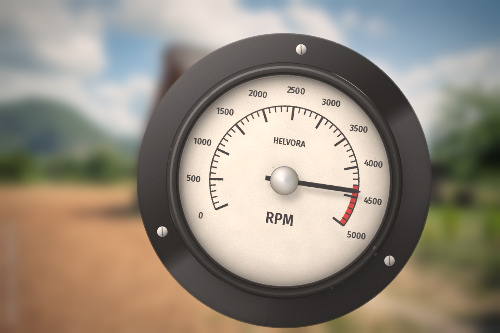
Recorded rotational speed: 4400 rpm
